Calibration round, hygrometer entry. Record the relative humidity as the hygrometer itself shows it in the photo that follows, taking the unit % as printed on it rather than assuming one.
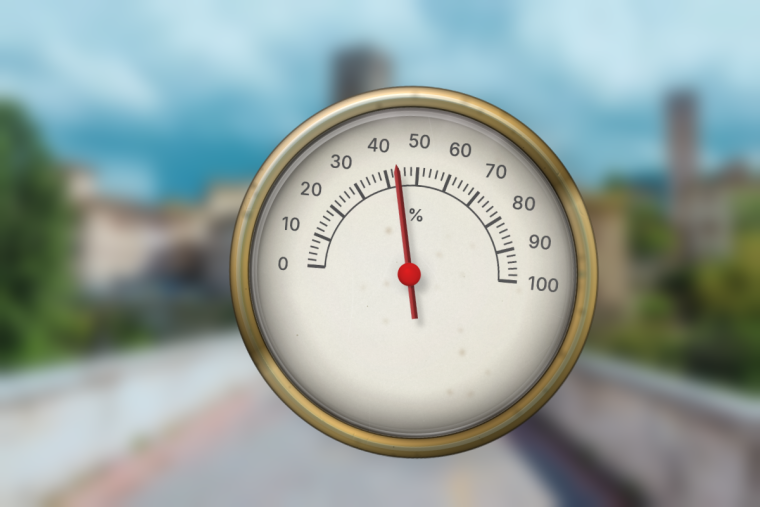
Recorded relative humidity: 44 %
